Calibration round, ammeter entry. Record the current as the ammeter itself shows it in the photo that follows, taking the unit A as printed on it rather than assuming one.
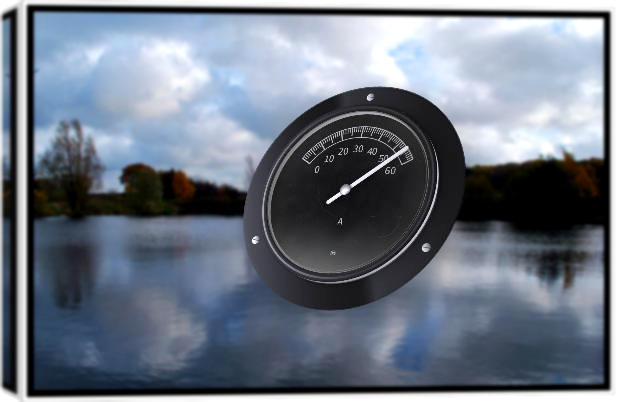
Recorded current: 55 A
